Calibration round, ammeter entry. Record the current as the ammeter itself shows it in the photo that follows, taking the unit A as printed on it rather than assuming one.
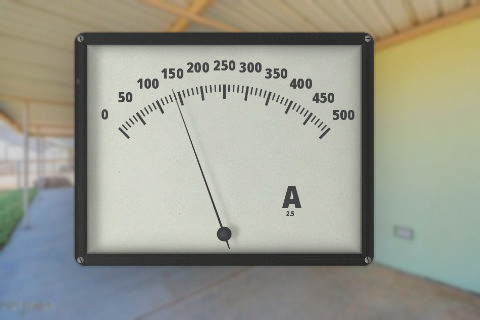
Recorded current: 140 A
